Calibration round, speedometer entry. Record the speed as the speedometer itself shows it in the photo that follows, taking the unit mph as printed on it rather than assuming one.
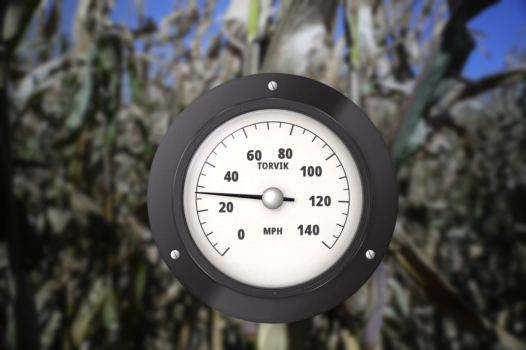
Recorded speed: 27.5 mph
